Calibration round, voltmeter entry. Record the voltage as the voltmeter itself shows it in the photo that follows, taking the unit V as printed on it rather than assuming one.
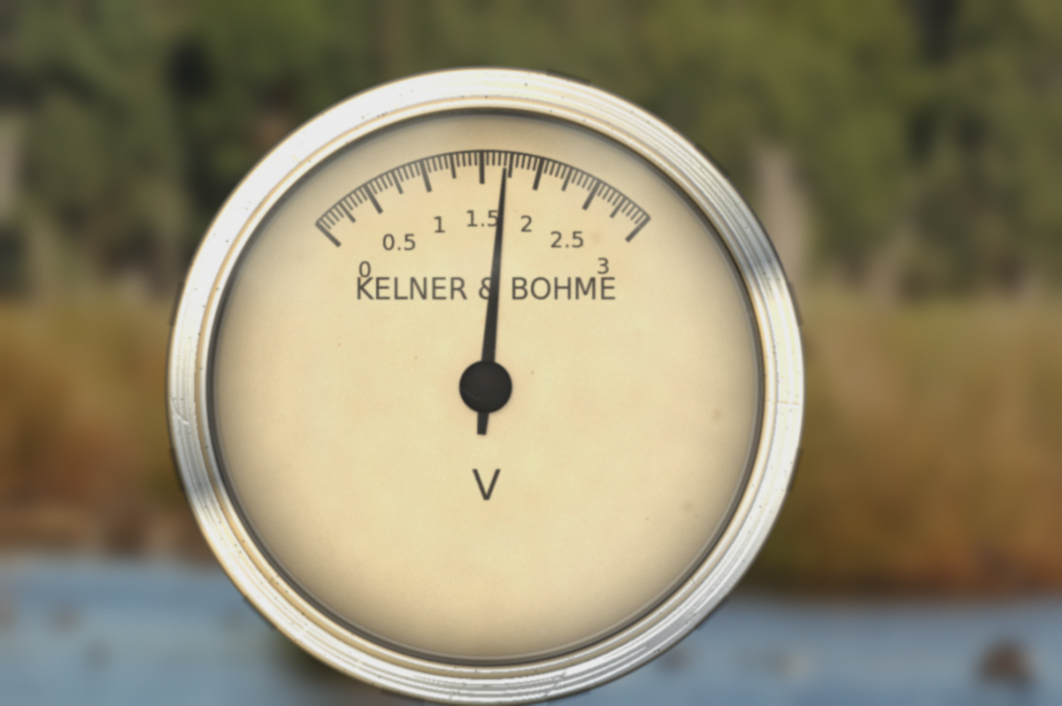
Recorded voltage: 1.7 V
